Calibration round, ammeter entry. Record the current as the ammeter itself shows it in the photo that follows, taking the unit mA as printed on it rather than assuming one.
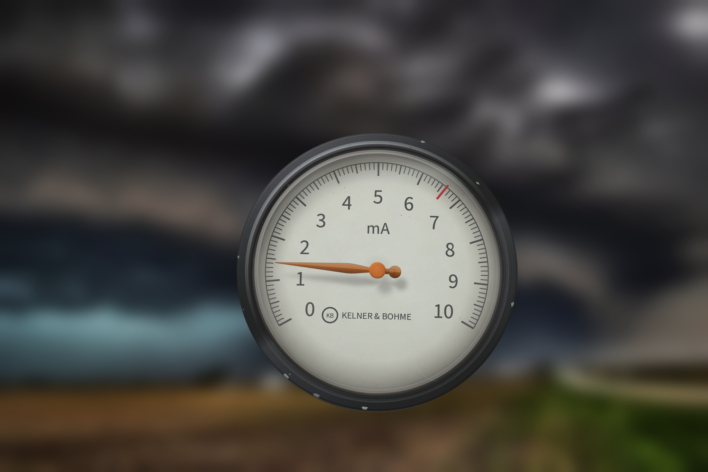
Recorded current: 1.4 mA
